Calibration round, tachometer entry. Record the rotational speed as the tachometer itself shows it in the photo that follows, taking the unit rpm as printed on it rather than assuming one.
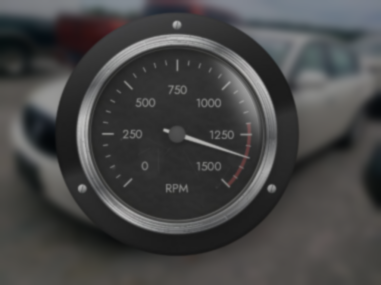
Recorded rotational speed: 1350 rpm
